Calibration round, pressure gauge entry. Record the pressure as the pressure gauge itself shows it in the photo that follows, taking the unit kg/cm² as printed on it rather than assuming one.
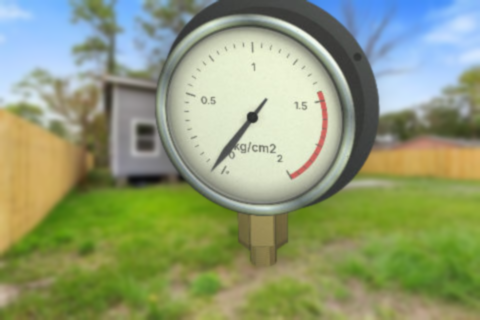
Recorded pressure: 0.05 kg/cm²
